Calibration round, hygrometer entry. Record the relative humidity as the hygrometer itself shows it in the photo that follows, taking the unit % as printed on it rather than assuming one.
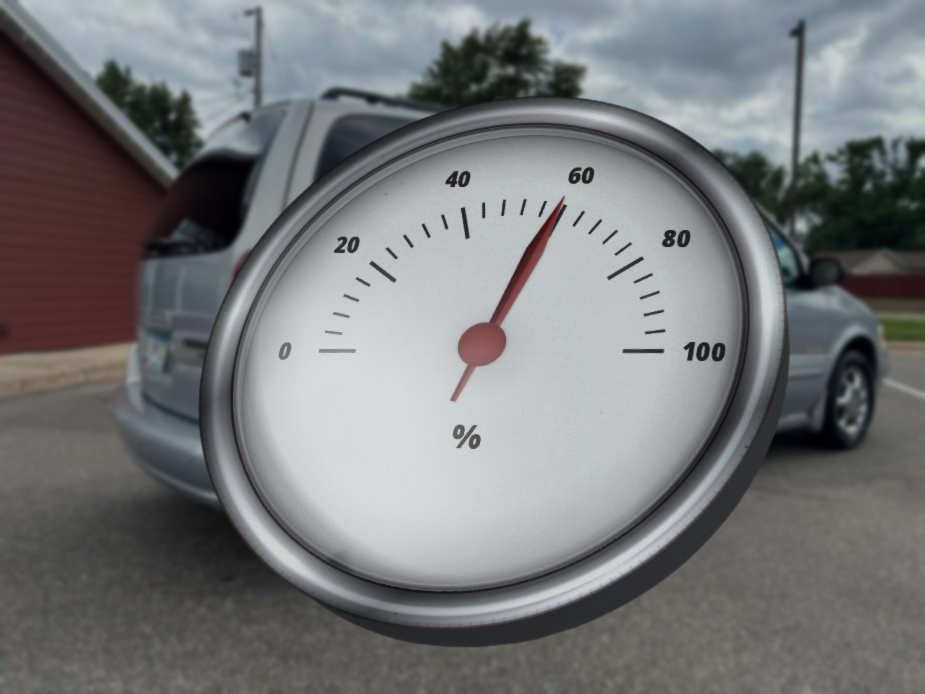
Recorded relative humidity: 60 %
